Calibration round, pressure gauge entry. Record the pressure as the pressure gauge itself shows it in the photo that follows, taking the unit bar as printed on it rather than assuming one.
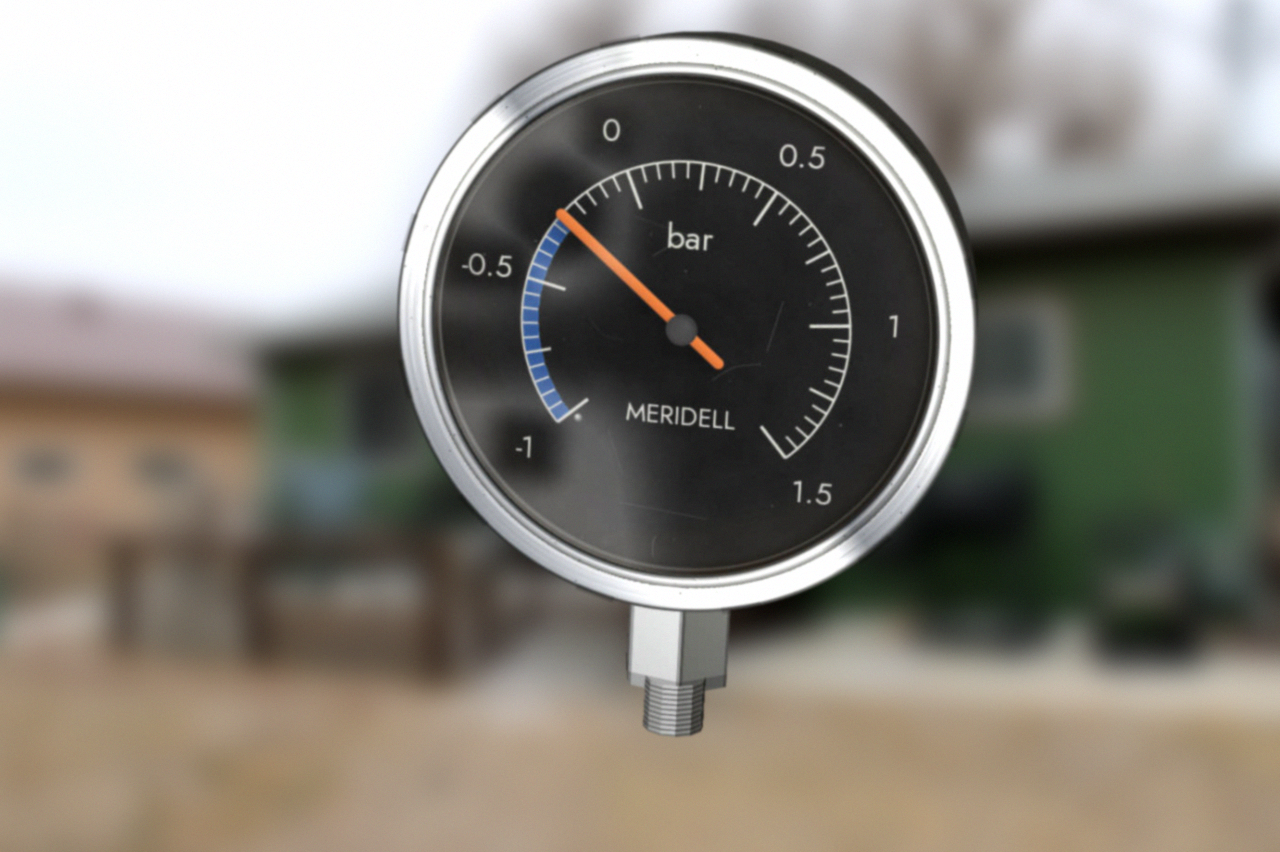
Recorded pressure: -0.25 bar
